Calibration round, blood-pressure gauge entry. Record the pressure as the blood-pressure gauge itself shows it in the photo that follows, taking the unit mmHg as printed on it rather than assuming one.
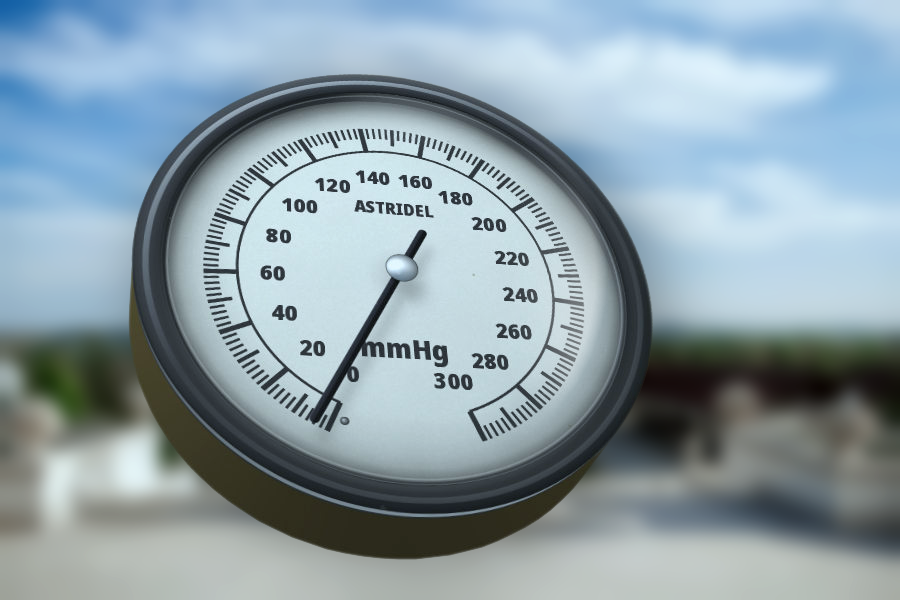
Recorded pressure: 4 mmHg
